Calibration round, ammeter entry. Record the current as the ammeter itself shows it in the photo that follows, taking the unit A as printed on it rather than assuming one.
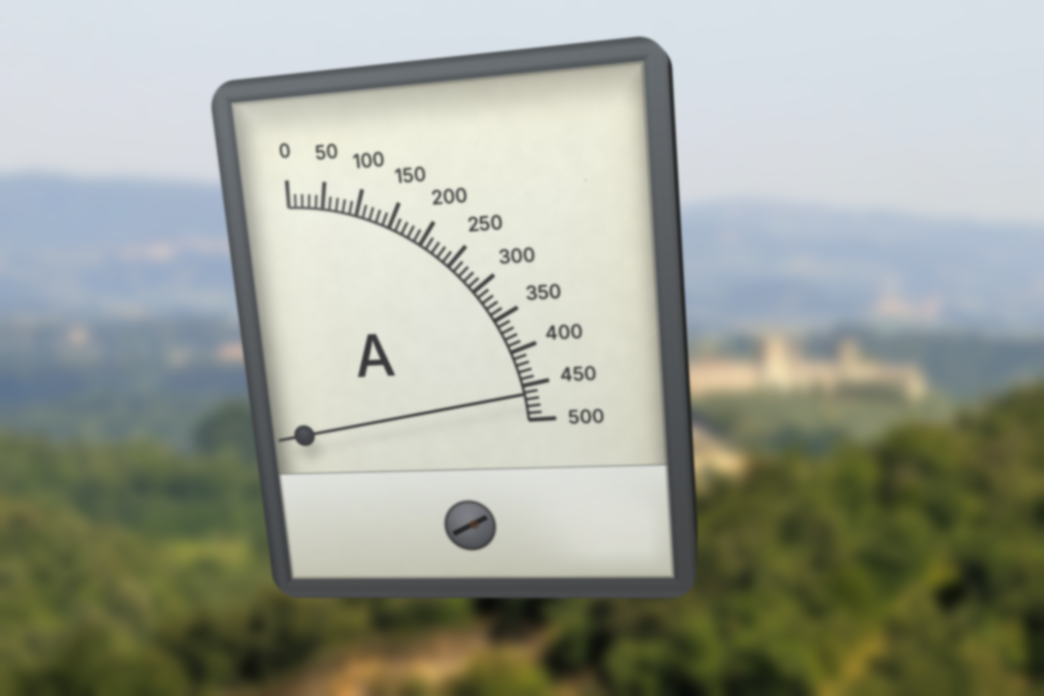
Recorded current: 460 A
